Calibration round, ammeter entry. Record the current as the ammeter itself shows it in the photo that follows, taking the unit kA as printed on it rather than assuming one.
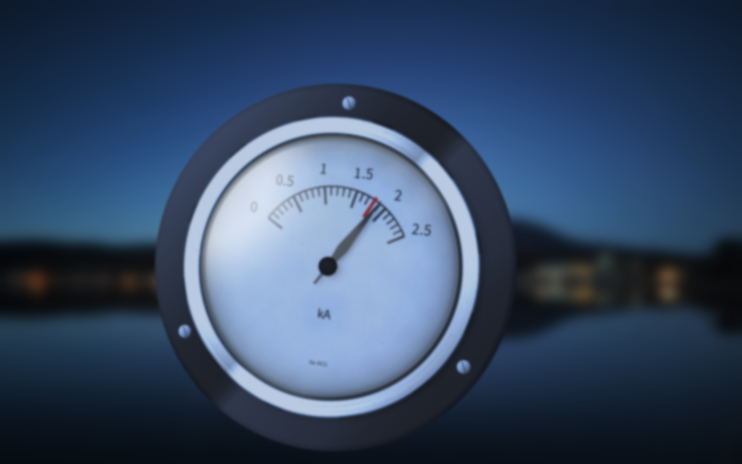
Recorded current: 1.9 kA
